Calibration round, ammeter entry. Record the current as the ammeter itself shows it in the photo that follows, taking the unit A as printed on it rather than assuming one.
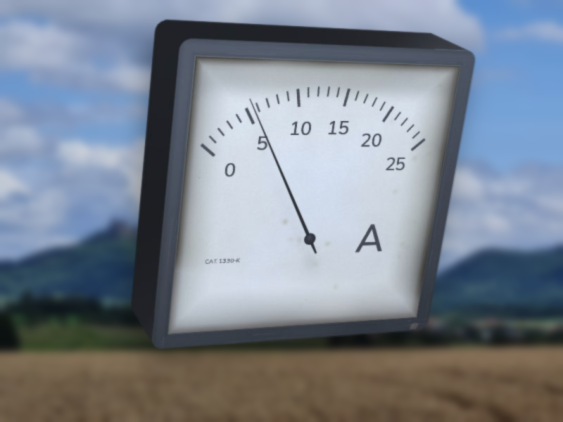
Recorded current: 5.5 A
